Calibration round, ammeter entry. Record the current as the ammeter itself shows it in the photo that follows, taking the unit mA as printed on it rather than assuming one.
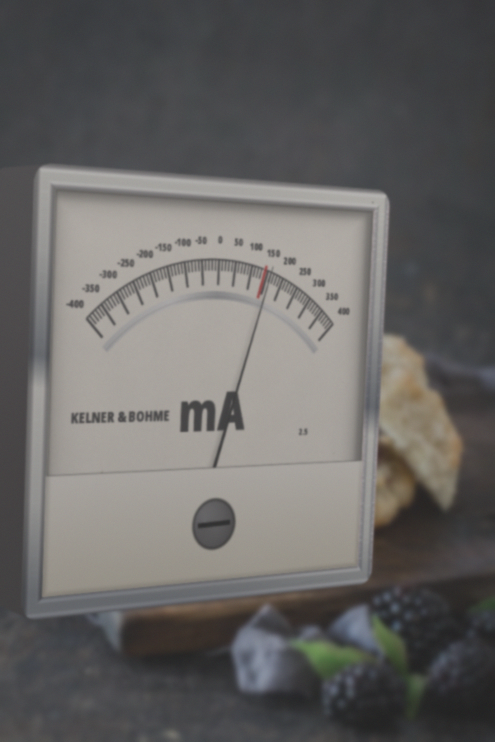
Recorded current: 150 mA
